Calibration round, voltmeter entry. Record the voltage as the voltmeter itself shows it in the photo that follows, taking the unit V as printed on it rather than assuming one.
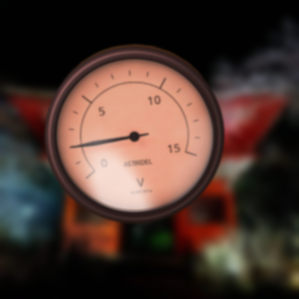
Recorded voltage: 2 V
